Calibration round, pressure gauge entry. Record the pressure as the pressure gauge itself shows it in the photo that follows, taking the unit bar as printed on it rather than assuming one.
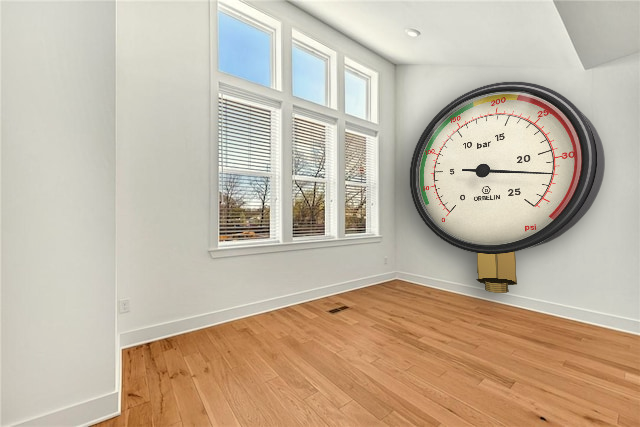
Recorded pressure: 22 bar
